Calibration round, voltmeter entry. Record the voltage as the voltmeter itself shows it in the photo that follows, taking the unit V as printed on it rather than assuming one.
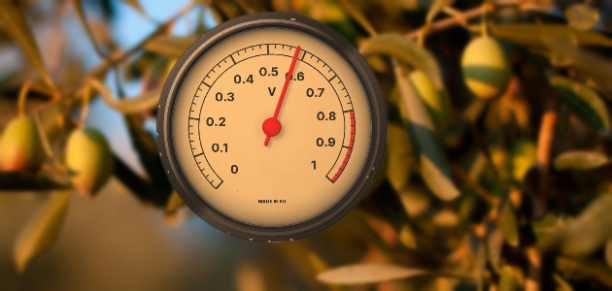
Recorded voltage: 0.58 V
